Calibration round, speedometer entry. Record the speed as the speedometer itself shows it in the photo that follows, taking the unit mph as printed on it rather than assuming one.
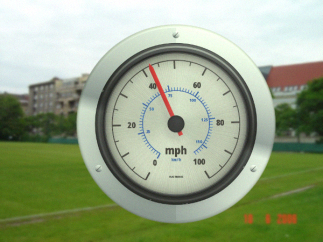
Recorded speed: 42.5 mph
